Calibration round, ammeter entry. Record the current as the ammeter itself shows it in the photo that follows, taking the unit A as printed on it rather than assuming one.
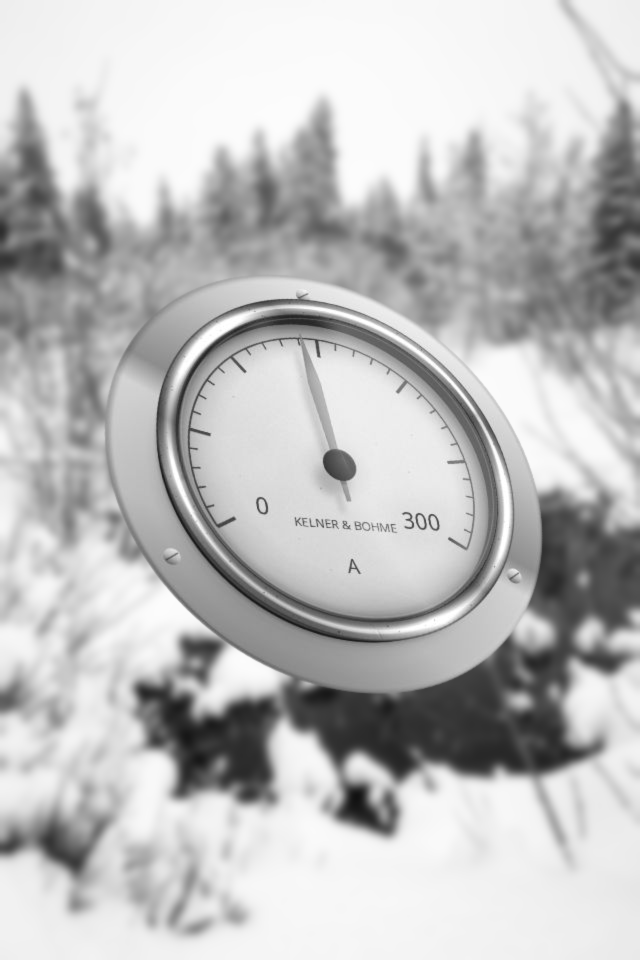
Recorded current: 140 A
